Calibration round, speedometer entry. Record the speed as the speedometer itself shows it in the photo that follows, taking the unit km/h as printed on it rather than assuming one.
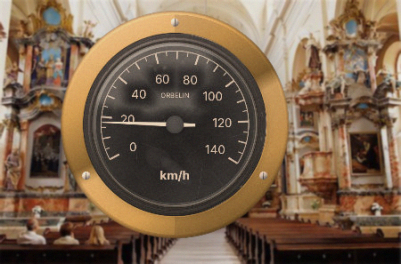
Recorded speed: 17.5 km/h
